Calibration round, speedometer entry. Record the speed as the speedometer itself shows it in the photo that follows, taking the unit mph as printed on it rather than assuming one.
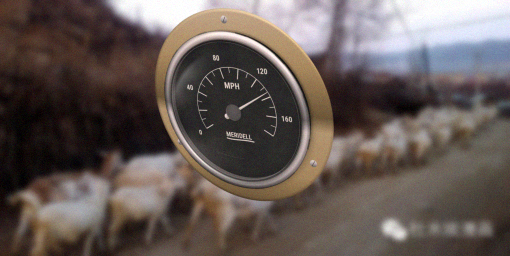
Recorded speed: 135 mph
